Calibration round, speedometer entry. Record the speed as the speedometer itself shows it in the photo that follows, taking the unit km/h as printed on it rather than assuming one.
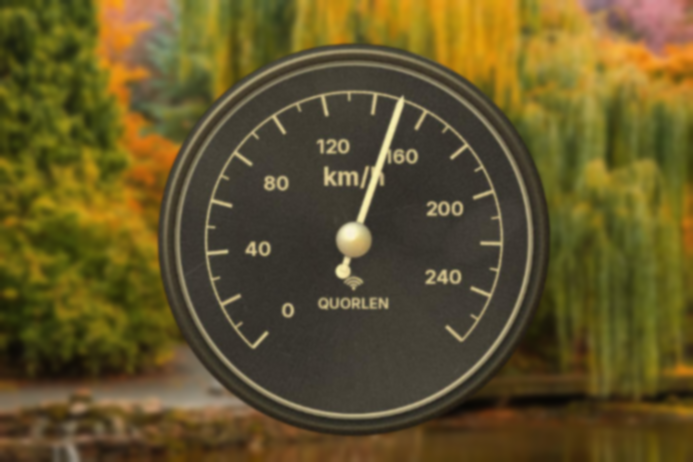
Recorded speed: 150 km/h
